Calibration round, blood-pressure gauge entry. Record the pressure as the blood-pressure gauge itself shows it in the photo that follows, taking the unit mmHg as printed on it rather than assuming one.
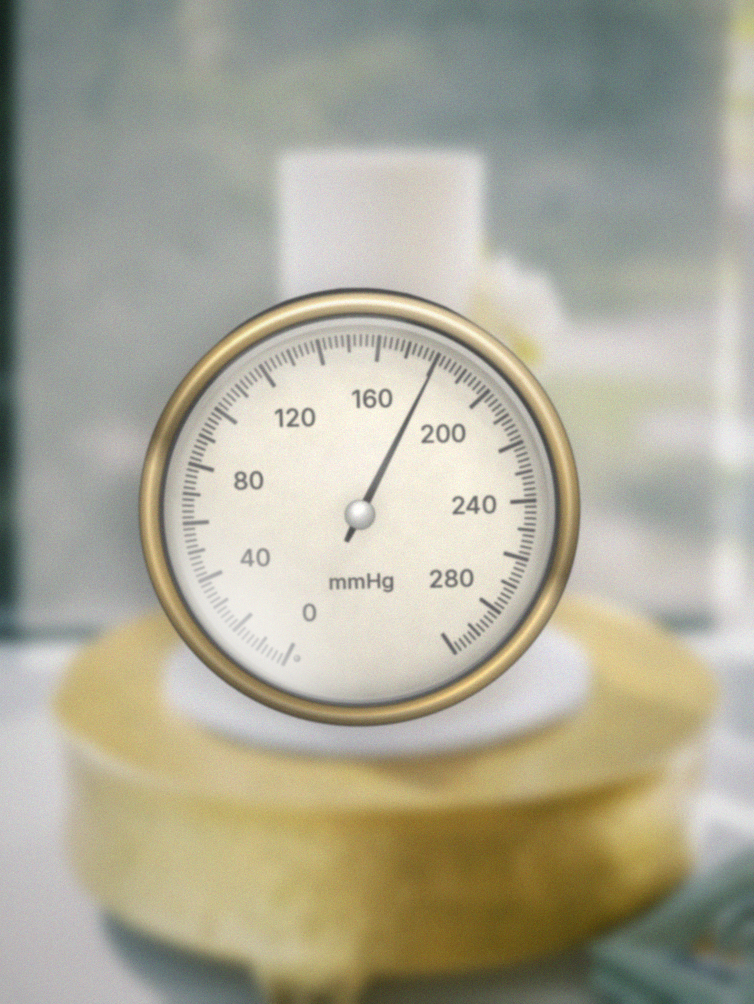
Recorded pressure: 180 mmHg
